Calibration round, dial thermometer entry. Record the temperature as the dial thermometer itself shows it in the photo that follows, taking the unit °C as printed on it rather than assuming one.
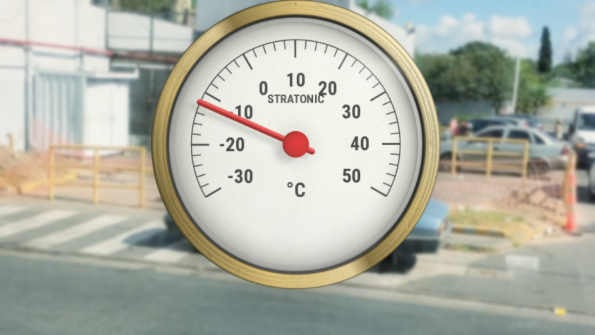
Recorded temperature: -12 °C
